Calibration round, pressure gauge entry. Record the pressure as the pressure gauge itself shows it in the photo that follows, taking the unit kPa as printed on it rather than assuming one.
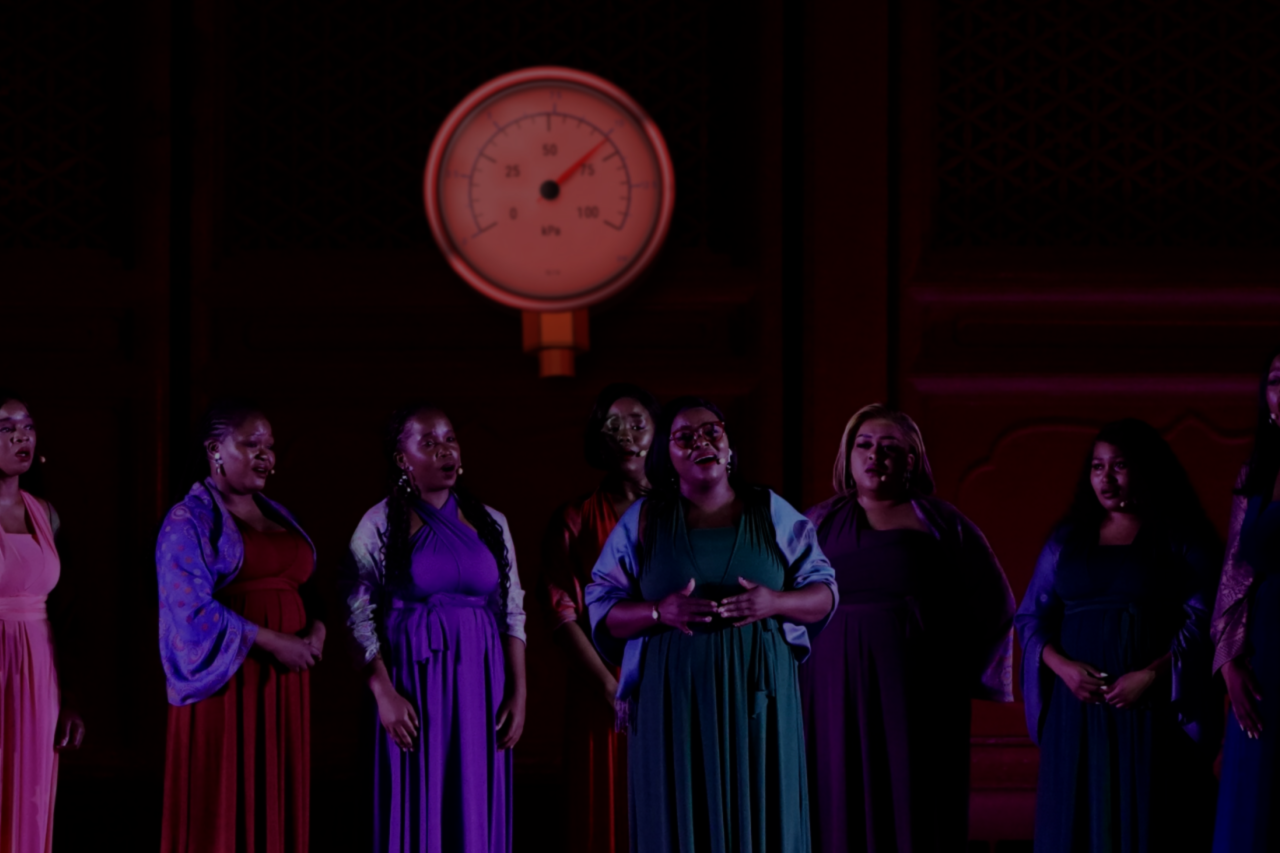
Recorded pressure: 70 kPa
